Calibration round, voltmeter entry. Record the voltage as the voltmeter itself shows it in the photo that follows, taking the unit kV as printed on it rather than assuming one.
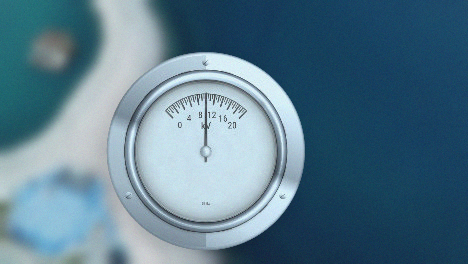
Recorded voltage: 10 kV
